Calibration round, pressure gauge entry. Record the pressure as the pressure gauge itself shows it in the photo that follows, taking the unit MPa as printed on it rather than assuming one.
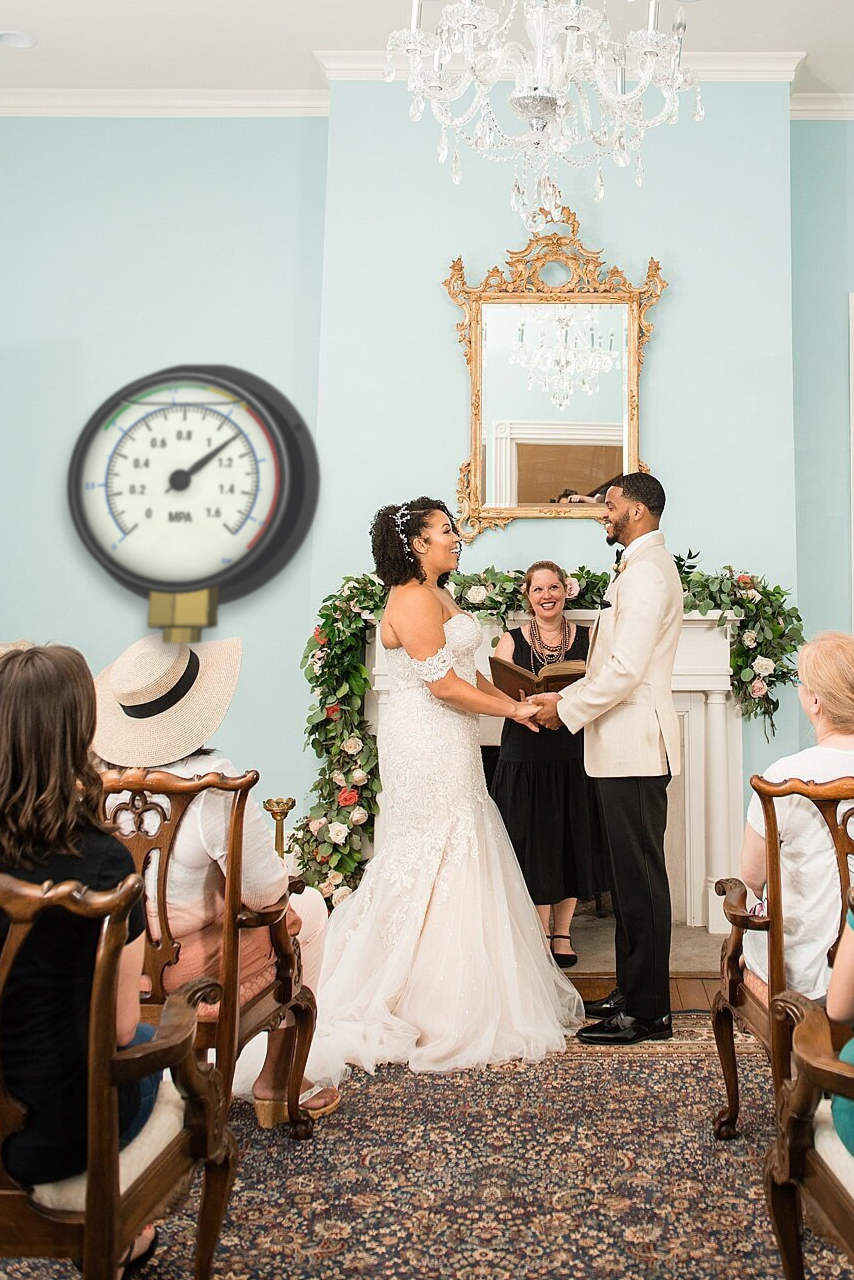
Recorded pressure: 1.1 MPa
